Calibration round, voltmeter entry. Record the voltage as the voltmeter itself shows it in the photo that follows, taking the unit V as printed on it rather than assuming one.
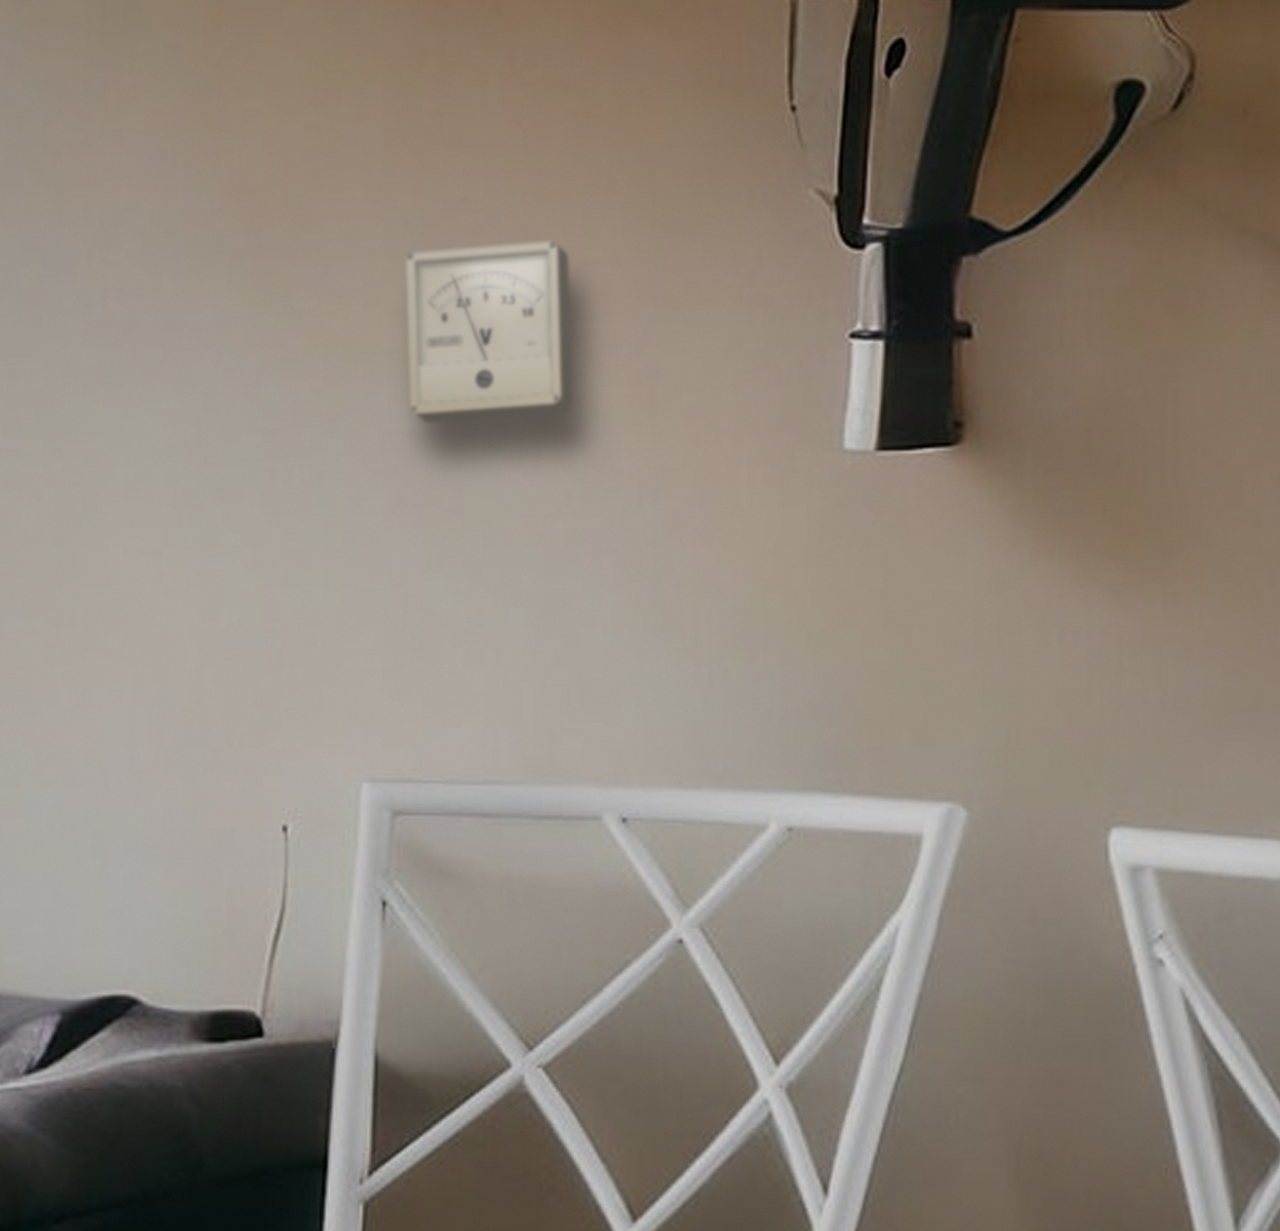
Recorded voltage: 2.5 V
